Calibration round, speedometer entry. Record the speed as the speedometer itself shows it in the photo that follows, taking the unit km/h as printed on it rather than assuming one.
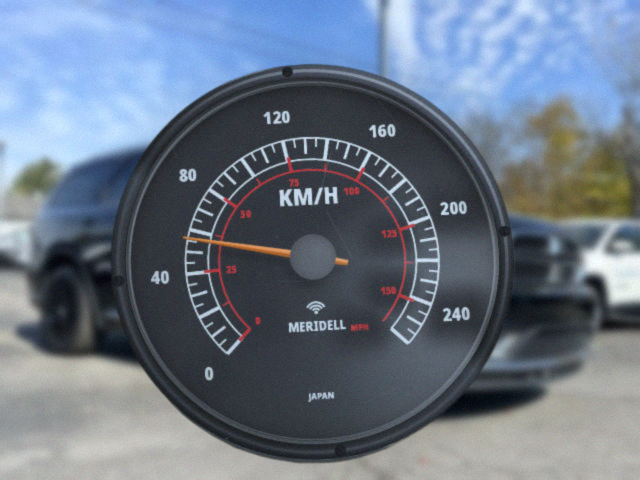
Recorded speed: 55 km/h
